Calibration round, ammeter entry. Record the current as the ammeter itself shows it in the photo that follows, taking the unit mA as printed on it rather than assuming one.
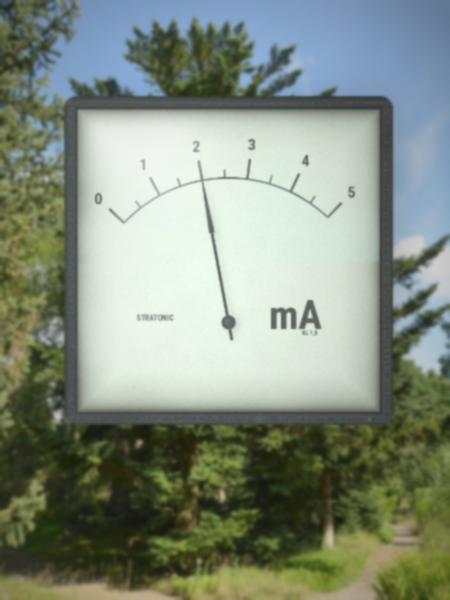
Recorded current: 2 mA
